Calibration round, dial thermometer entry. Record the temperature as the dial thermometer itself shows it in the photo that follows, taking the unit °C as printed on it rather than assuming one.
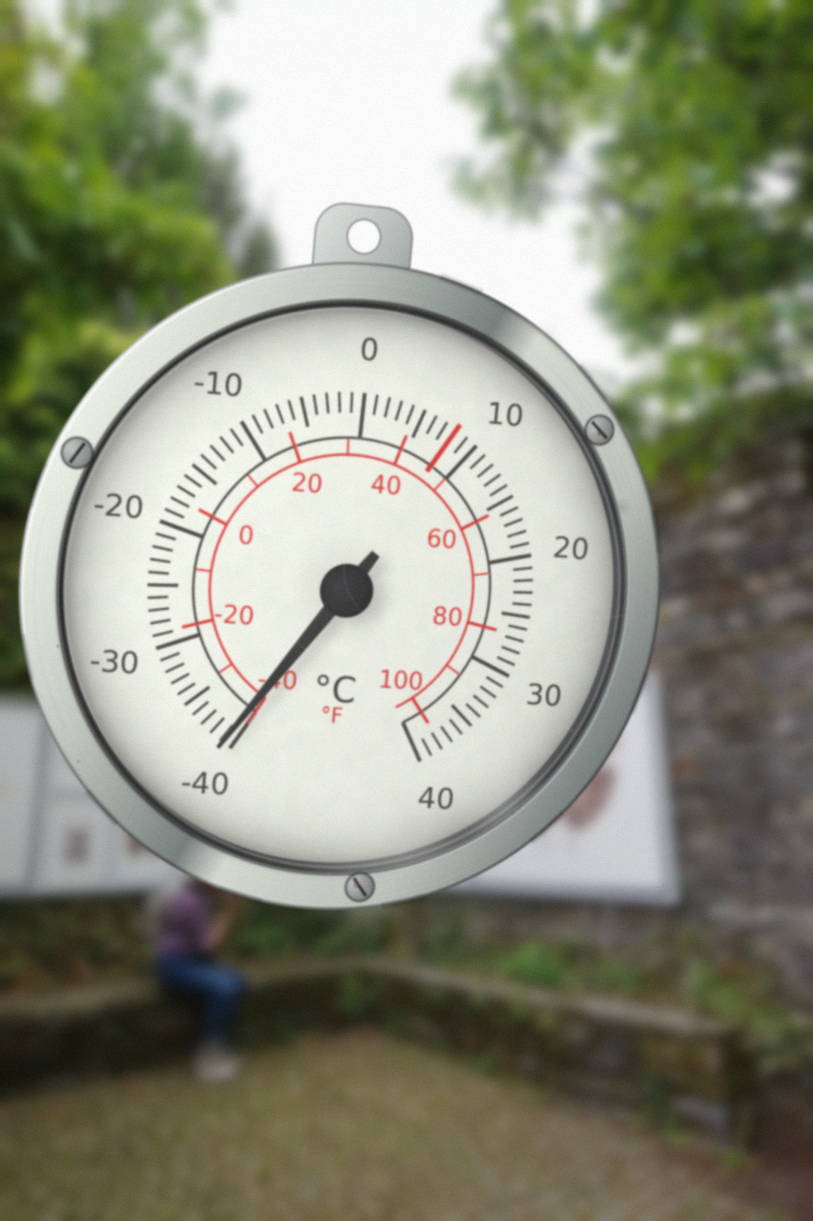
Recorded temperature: -39 °C
